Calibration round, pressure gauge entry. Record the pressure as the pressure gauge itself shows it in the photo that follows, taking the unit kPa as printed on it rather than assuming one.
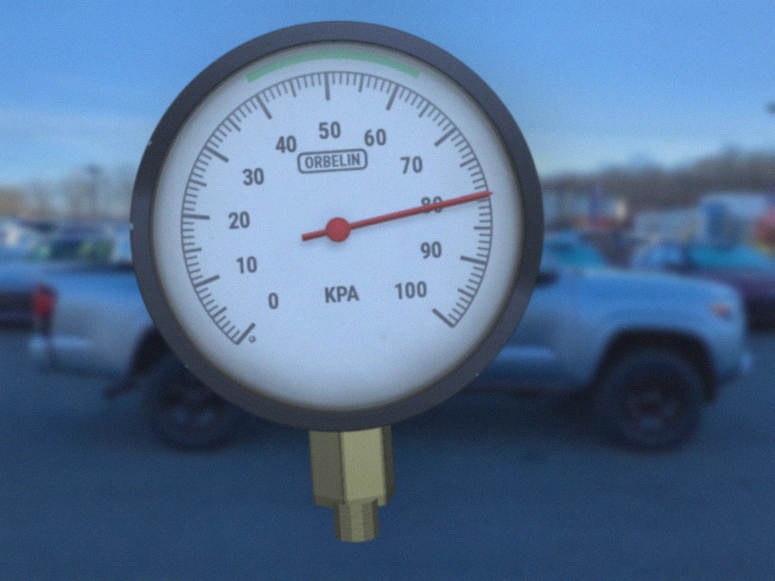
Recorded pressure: 80 kPa
